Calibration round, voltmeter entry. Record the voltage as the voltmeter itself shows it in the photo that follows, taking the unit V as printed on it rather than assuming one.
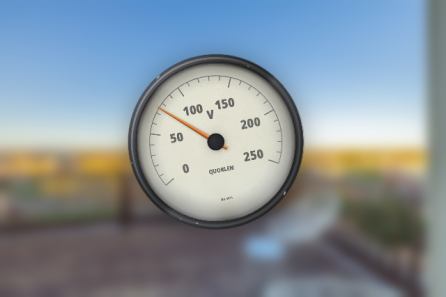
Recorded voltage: 75 V
